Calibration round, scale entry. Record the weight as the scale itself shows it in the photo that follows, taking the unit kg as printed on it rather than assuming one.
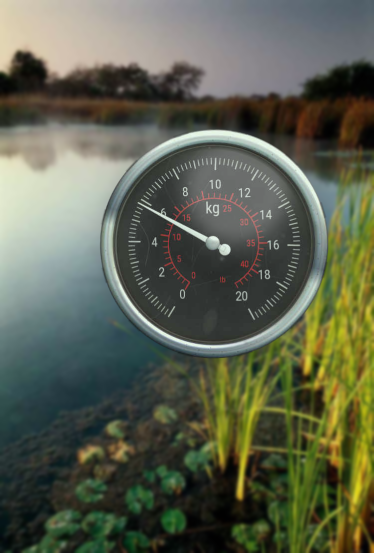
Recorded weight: 5.8 kg
